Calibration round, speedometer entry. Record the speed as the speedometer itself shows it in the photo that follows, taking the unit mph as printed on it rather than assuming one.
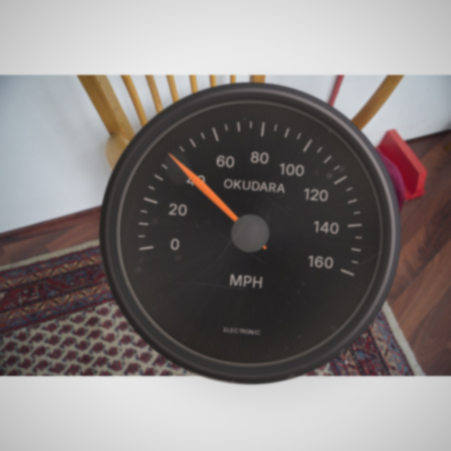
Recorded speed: 40 mph
